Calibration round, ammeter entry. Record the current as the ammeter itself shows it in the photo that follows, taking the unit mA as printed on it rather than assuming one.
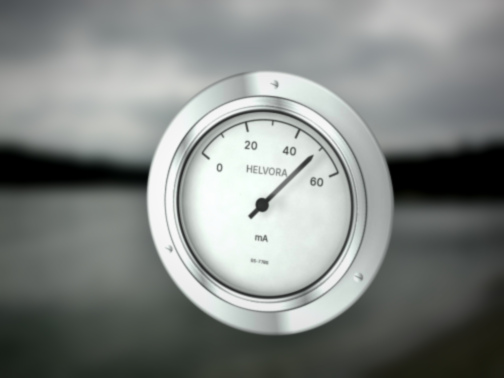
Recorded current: 50 mA
